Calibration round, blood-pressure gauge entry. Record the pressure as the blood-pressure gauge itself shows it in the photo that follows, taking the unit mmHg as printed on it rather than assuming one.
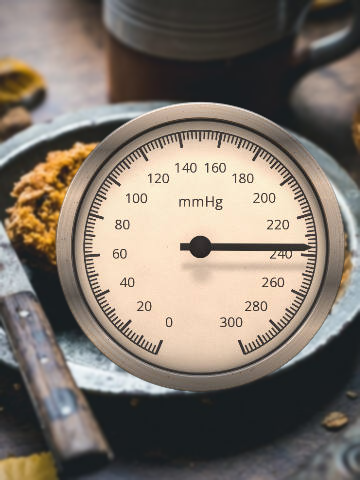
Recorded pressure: 236 mmHg
